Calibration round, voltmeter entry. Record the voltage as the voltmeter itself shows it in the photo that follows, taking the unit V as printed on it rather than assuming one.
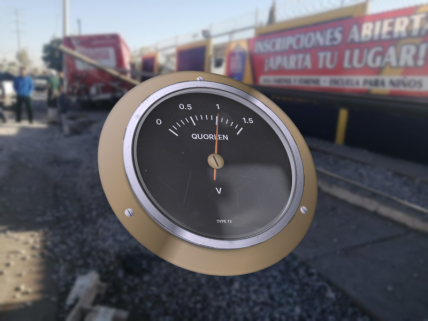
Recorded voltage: 1 V
